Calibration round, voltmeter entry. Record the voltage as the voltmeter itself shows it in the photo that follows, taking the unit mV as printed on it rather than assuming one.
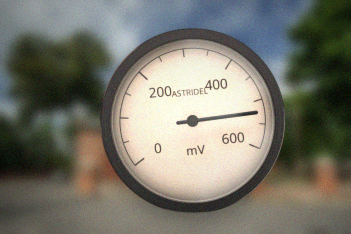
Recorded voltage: 525 mV
